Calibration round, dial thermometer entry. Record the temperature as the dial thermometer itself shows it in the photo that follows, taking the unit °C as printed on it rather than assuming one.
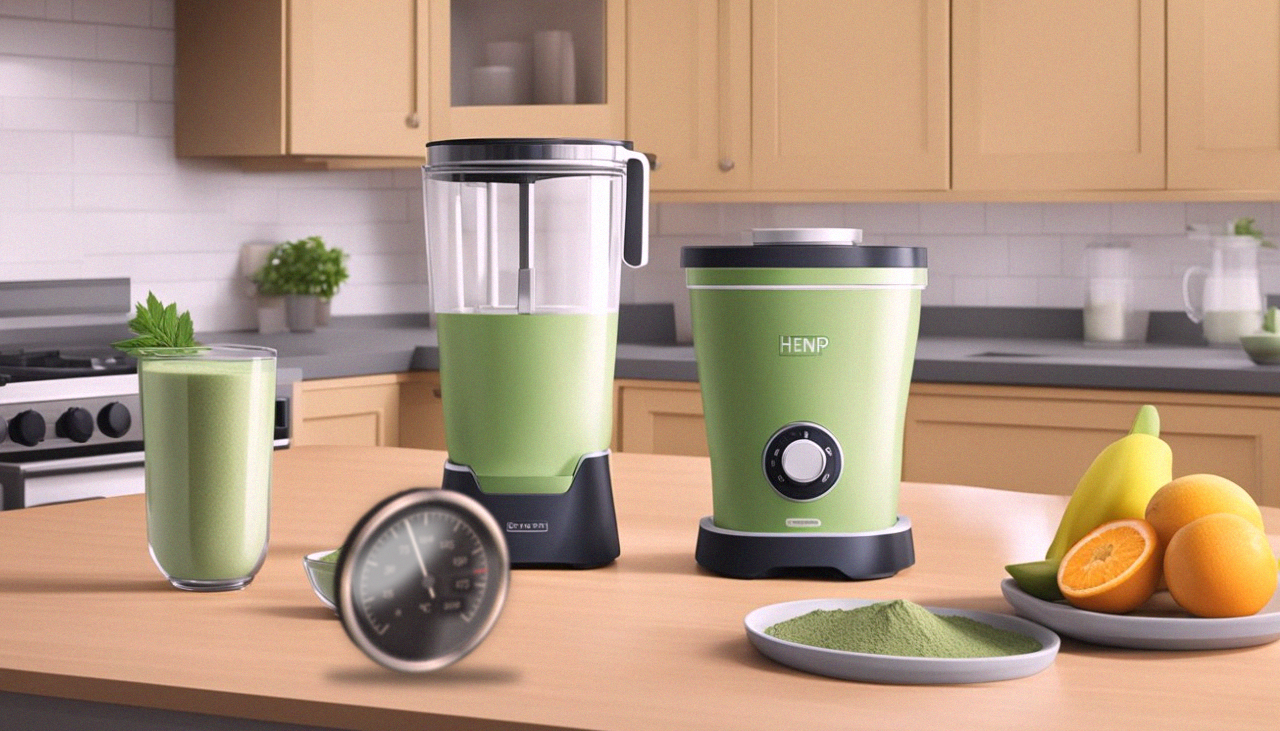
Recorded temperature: 85 °C
